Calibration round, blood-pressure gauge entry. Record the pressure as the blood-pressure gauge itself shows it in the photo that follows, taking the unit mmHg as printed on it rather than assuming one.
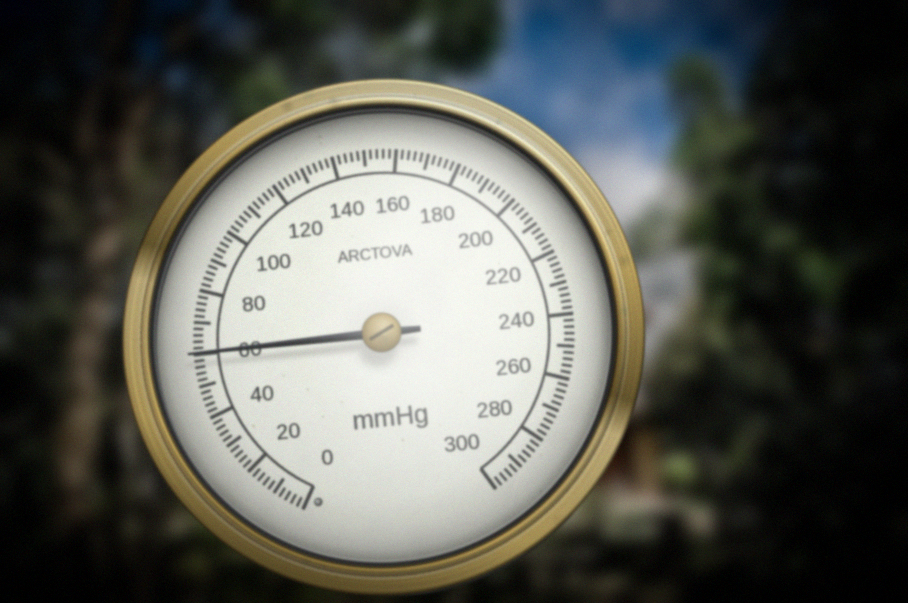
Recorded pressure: 60 mmHg
